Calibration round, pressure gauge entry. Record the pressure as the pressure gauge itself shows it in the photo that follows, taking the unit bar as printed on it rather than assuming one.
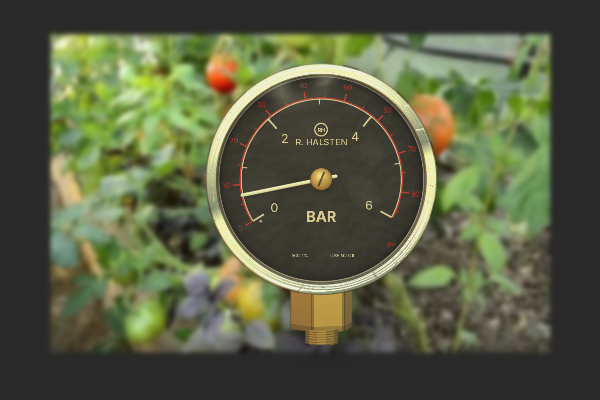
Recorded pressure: 0.5 bar
